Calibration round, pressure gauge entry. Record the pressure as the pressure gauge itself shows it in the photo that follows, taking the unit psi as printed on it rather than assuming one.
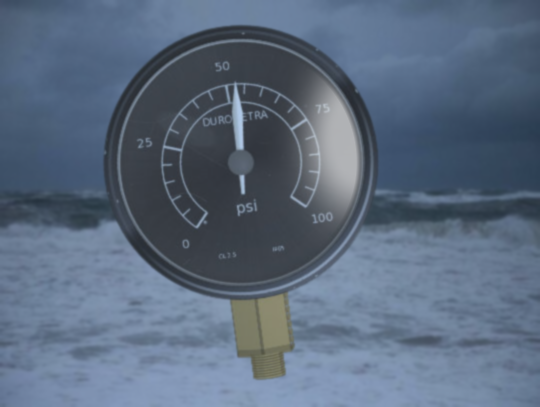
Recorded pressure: 52.5 psi
